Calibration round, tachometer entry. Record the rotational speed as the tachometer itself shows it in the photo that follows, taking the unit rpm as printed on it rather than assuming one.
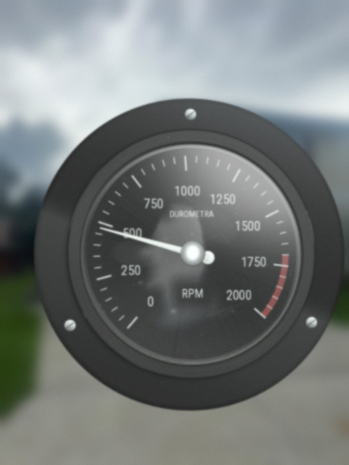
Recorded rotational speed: 475 rpm
